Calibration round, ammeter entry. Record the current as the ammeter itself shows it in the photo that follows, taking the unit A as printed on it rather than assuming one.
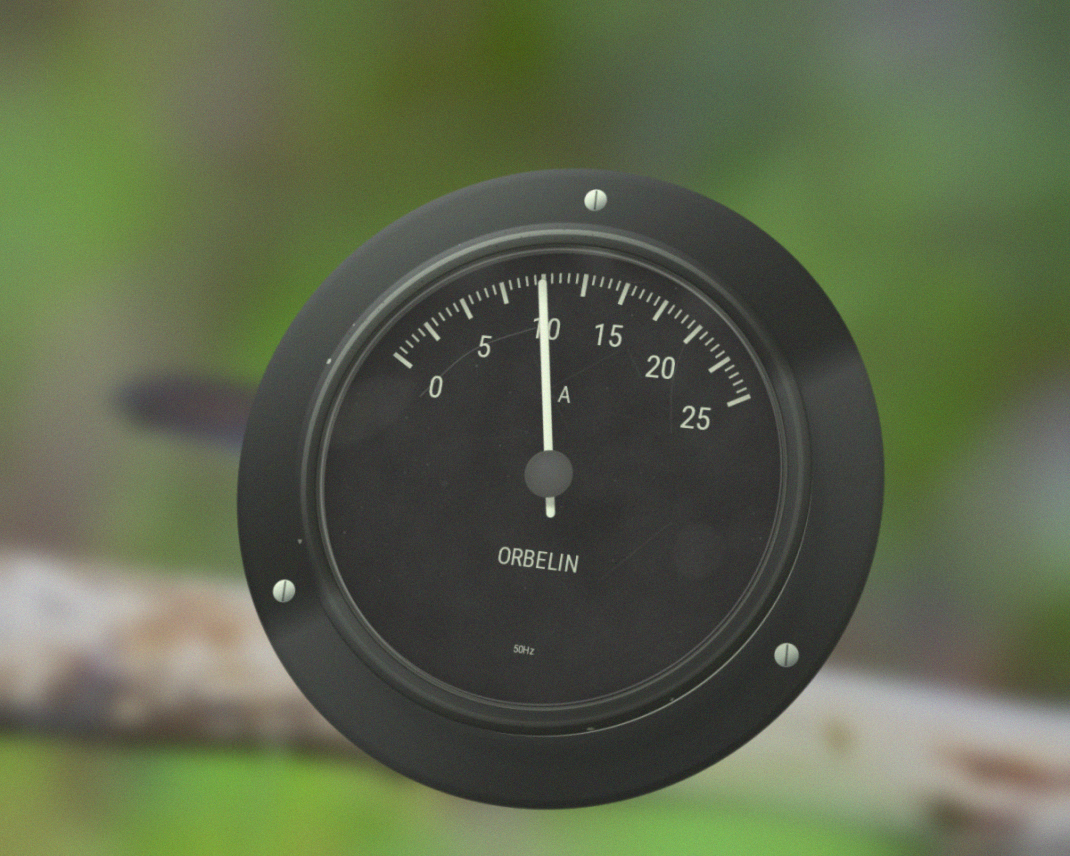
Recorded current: 10 A
